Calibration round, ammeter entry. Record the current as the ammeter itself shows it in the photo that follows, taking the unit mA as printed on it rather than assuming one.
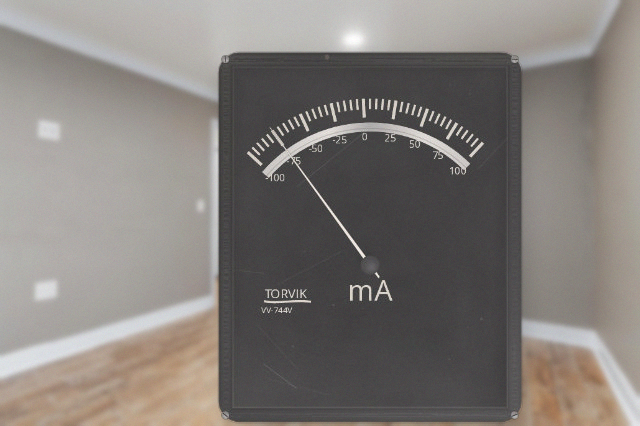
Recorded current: -75 mA
